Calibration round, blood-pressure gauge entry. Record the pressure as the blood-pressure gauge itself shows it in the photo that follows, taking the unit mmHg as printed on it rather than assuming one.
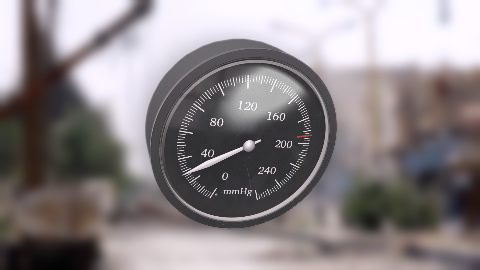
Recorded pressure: 30 mmHg
